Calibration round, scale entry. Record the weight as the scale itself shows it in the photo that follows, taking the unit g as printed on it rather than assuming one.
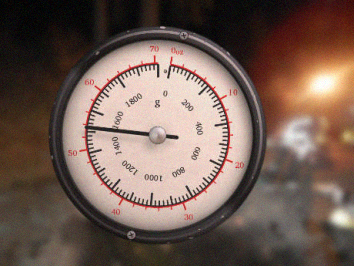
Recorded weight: 1520 g
